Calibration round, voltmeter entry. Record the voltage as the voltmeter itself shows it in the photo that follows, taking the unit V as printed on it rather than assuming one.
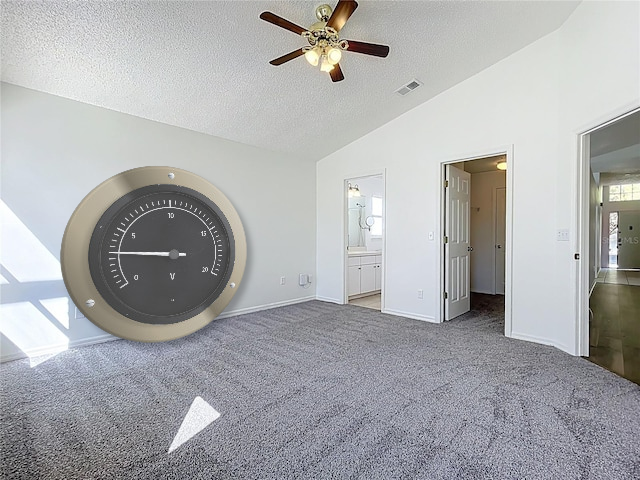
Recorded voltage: 3 V
